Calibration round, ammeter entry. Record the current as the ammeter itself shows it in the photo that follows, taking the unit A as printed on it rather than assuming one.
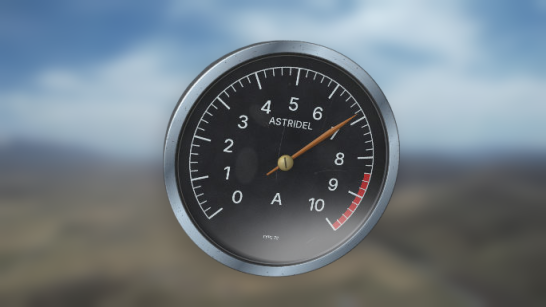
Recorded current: 6.8 A
